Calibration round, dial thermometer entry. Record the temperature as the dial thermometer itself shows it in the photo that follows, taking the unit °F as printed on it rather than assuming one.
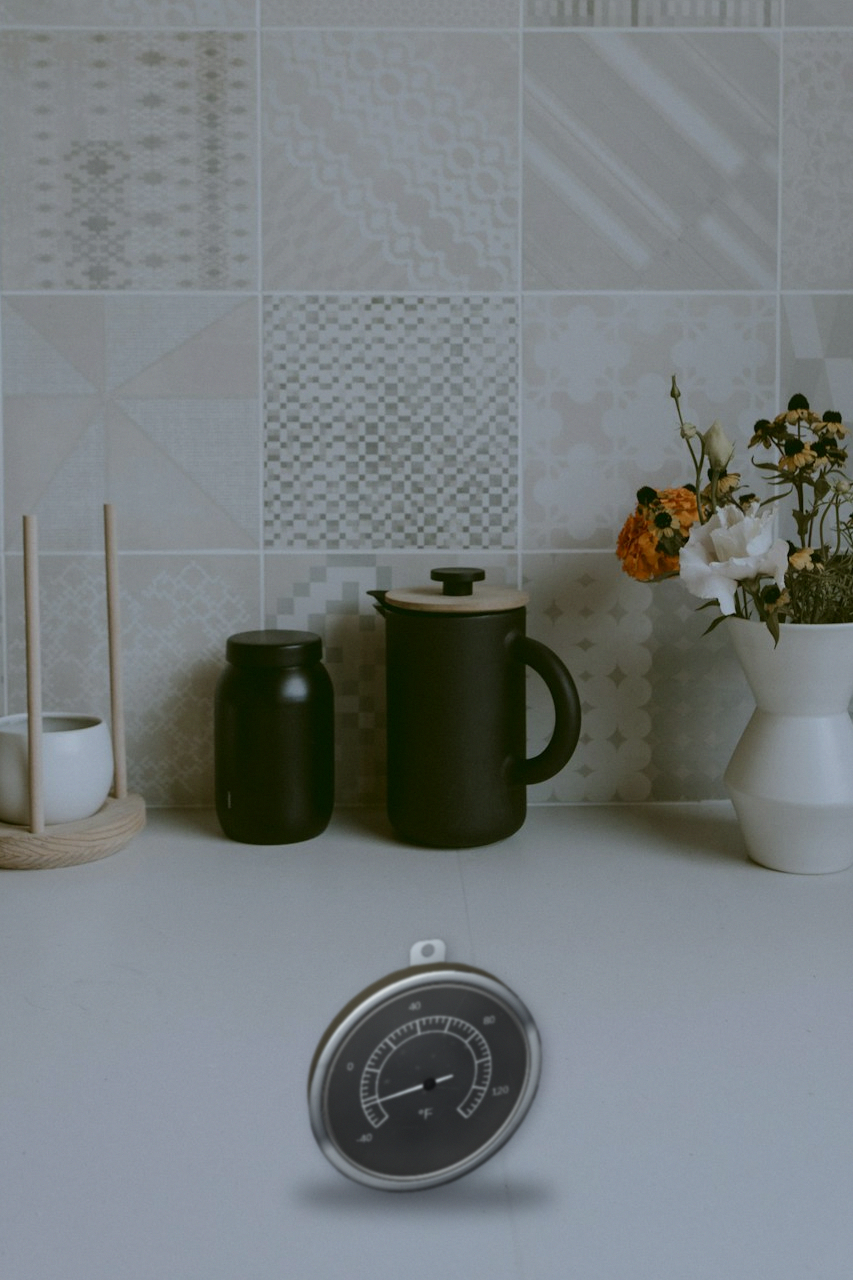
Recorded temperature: -20 °F
